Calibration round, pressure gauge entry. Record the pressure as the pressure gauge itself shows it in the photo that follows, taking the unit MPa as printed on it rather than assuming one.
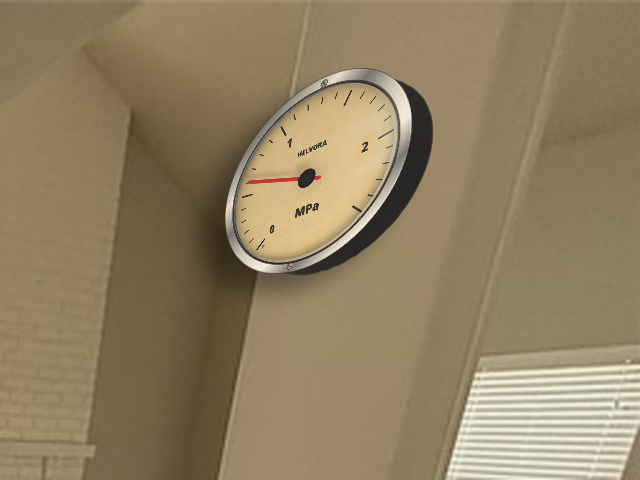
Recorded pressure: 0.6 MPa
